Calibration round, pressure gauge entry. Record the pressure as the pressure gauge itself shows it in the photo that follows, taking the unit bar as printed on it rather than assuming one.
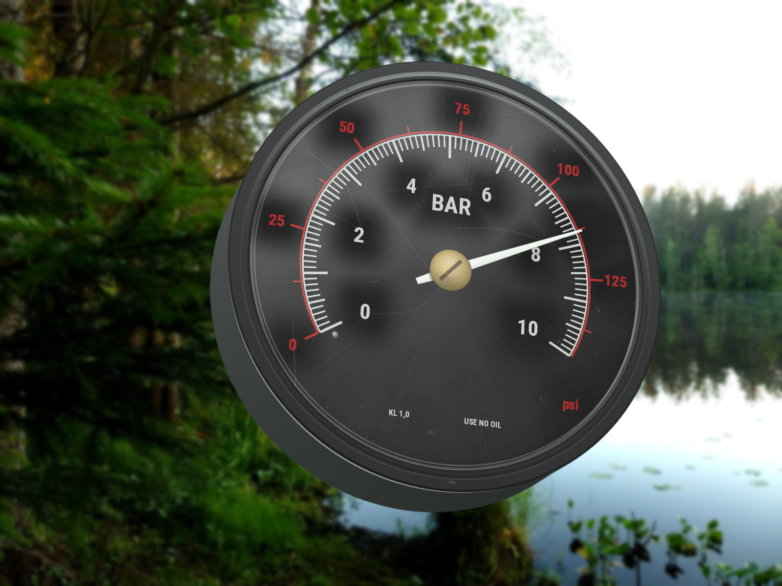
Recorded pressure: 7.8 bar
